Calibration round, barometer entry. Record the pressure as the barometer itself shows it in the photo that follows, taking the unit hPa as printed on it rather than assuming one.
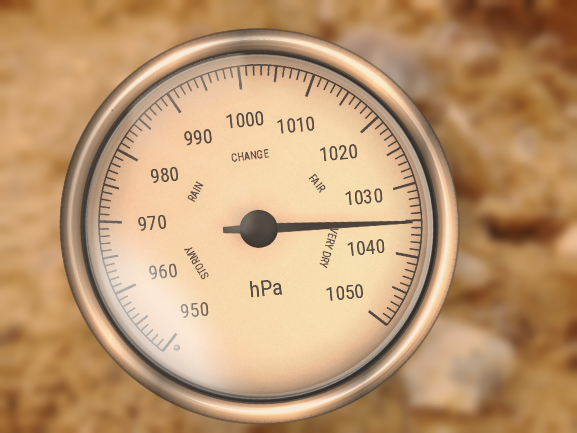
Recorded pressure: 1035 hPa
